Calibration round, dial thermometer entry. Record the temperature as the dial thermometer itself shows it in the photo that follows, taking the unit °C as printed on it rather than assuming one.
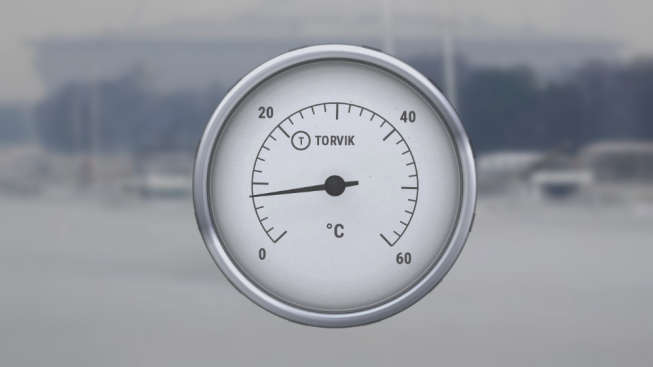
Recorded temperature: 8 °C
